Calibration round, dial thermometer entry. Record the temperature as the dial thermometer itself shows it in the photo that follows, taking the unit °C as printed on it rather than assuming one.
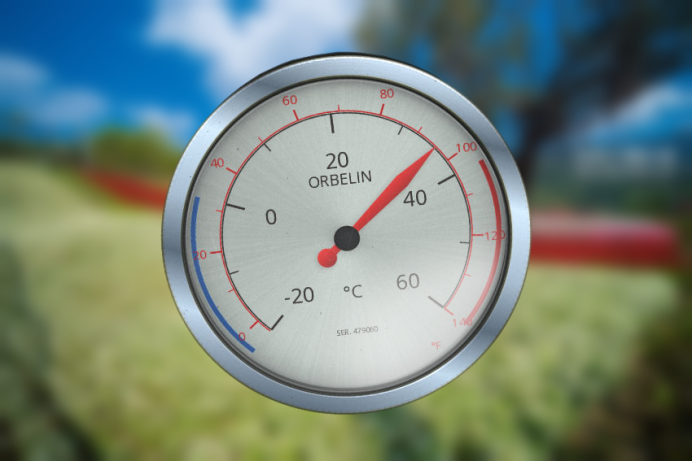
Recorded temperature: 35 °C
